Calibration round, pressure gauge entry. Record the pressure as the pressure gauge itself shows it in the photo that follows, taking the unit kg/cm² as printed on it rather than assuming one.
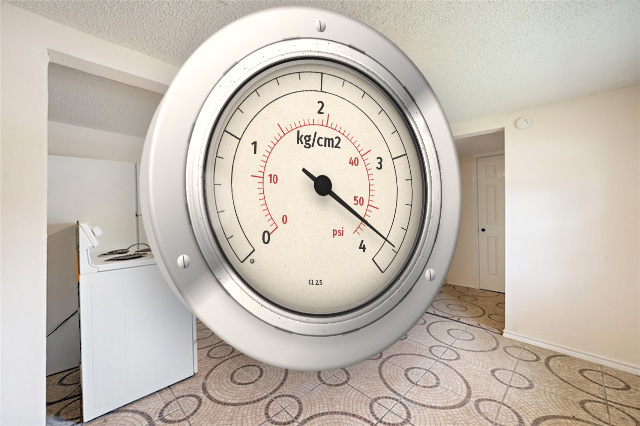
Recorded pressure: 3.8 kg/cm²
